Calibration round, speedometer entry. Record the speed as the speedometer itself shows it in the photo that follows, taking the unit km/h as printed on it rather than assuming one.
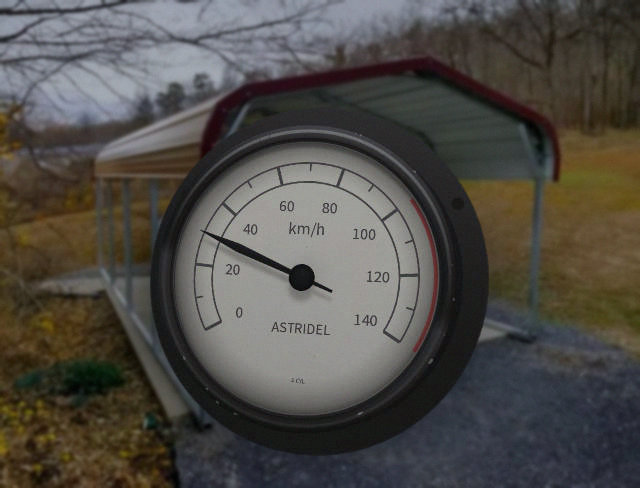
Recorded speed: 30 km/h
